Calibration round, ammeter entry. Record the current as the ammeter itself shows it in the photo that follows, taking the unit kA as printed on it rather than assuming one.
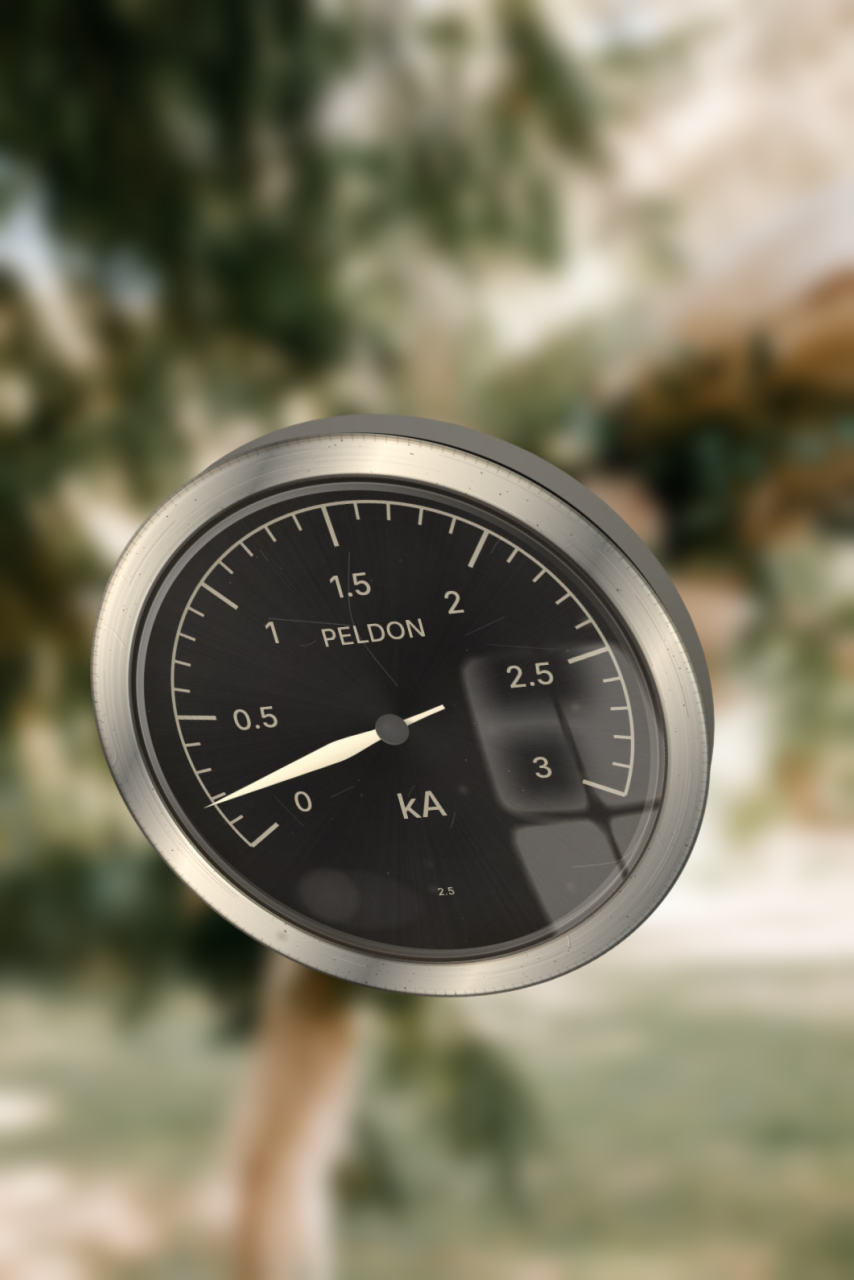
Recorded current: 0.2 kA
